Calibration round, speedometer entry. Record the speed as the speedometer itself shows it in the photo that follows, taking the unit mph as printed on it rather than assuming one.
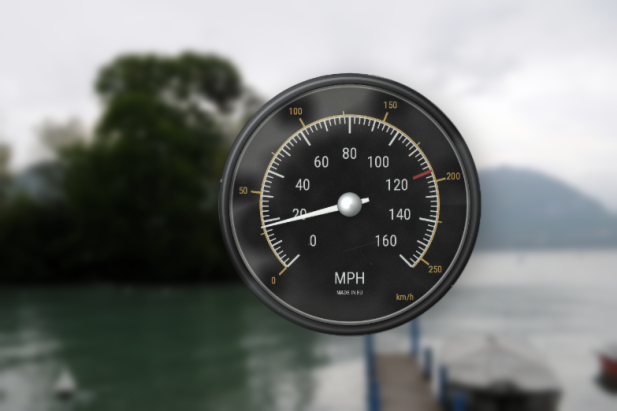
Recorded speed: 18 mph
